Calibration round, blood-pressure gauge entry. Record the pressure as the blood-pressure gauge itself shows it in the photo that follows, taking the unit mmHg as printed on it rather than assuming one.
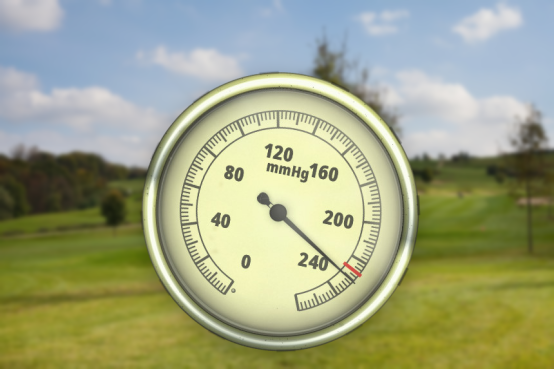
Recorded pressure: 230 mmHg
